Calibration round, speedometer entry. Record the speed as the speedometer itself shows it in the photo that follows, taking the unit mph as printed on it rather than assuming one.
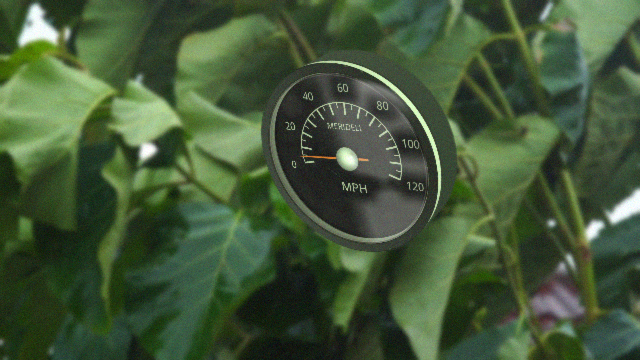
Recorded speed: 5 mph
